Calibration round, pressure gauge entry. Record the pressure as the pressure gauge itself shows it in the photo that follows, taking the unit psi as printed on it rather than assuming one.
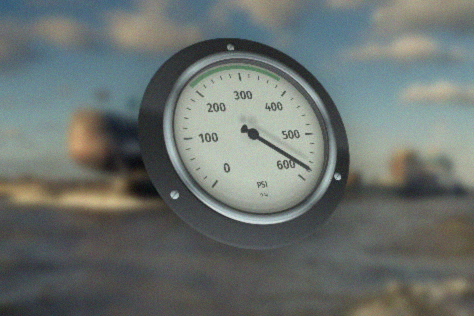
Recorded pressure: 580 psi
